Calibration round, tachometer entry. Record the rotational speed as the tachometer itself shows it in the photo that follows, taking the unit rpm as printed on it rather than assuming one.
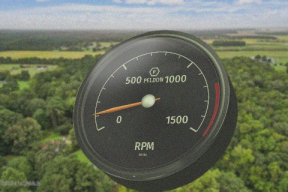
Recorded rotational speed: 100 rpm
